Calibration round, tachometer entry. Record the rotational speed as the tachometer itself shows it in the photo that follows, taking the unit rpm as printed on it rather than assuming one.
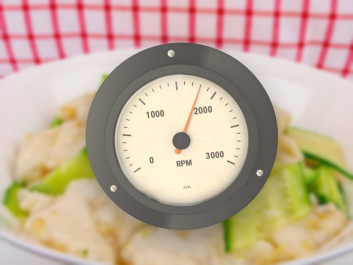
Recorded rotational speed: 1800 rpm
